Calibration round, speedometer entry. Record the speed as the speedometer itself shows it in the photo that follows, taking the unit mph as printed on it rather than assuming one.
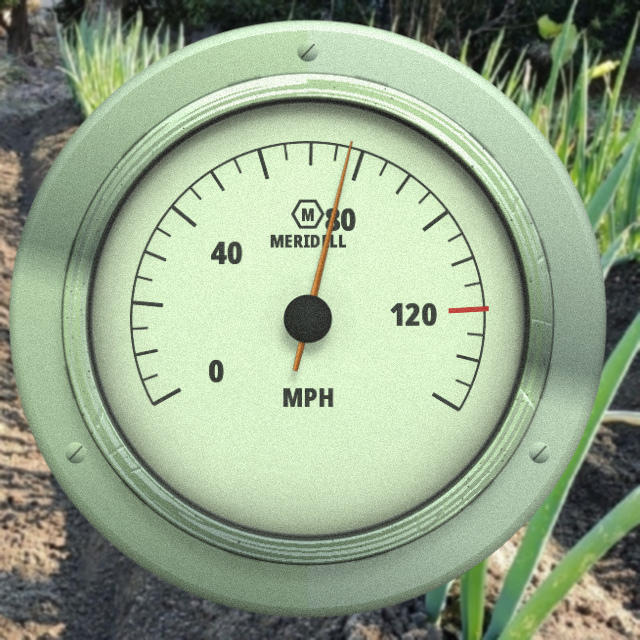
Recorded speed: 77.5 mph
